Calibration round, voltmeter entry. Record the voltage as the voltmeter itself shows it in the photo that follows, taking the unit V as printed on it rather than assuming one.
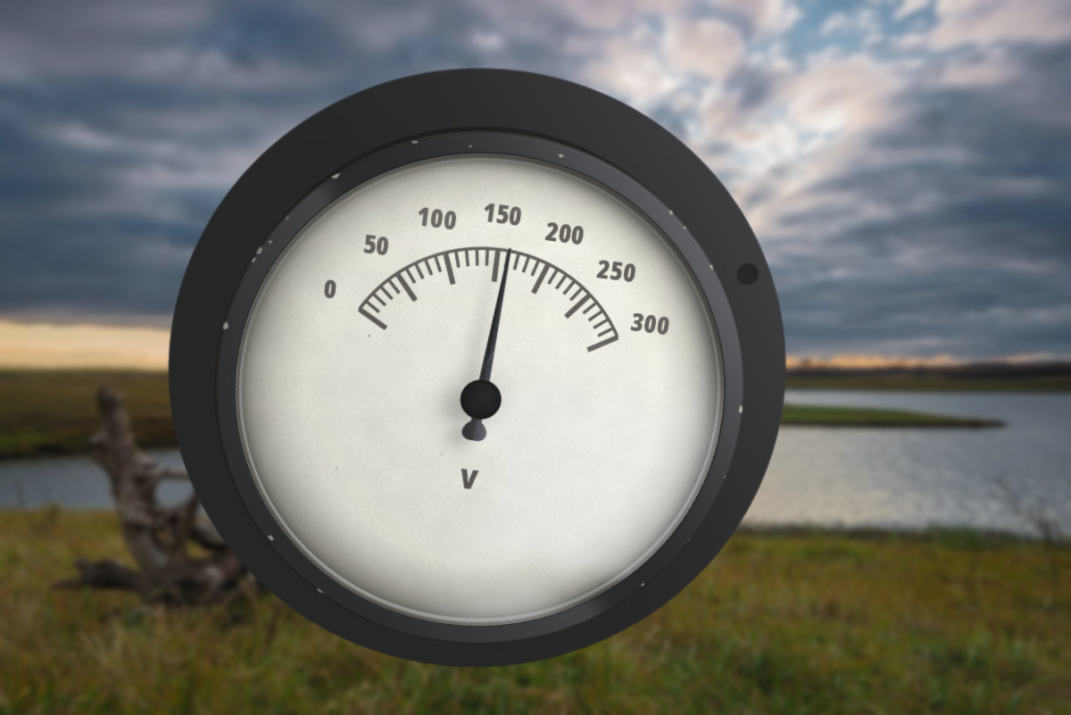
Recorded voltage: 160 V
